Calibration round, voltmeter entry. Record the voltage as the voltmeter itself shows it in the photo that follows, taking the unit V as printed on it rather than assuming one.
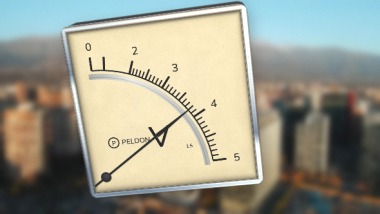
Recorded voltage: 3.8 V
